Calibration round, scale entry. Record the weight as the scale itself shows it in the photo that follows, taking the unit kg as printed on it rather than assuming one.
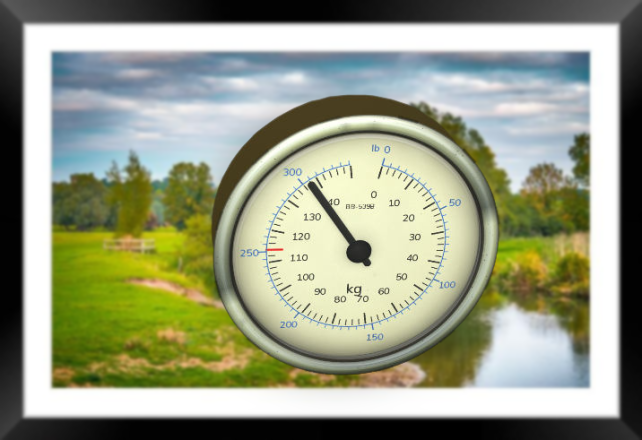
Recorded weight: 138 kg
